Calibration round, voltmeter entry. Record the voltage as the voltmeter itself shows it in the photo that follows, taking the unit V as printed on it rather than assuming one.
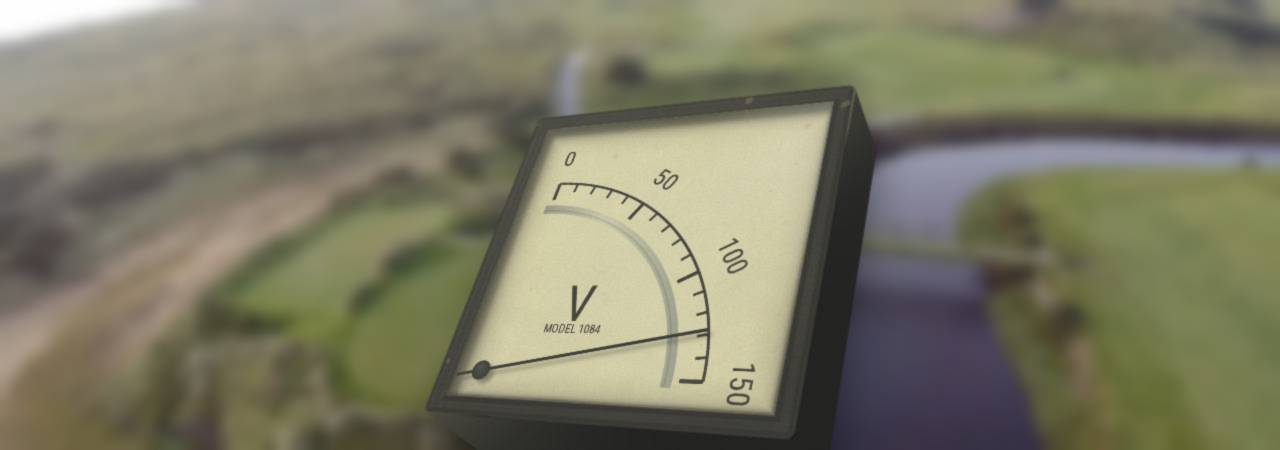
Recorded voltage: 130 V
